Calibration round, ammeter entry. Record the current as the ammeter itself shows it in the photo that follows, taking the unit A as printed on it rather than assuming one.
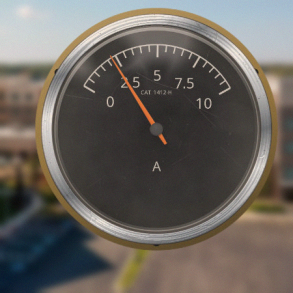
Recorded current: 2.25 A
